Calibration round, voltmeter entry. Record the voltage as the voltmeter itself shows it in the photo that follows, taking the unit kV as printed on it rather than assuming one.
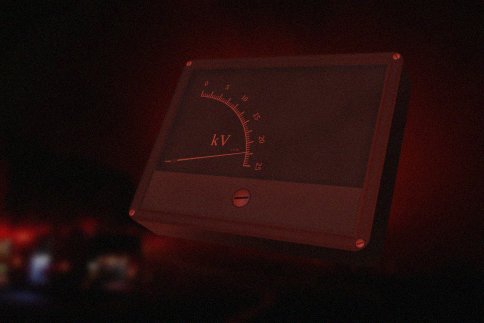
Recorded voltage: 22.5 kV
